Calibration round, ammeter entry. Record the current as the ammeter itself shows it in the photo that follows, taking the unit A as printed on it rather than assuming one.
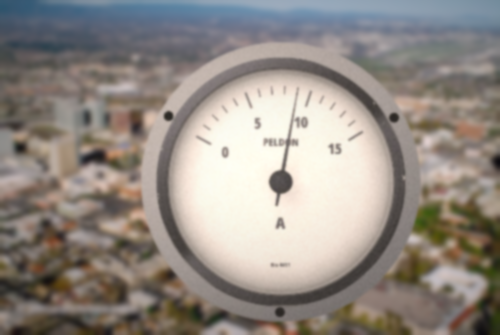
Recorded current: 9 A
